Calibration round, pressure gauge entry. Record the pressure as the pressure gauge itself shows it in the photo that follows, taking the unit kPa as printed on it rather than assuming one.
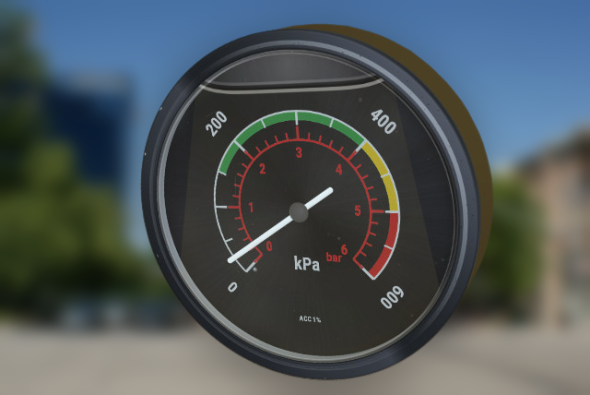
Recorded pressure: 25 kPa
